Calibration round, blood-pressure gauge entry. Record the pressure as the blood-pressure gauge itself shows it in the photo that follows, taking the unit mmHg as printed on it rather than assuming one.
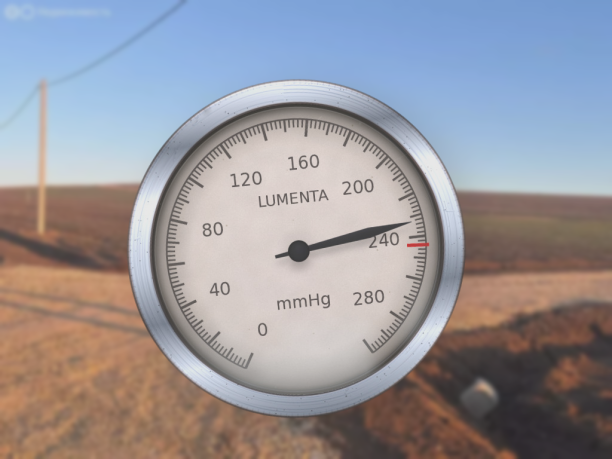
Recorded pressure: 232 mmHg
